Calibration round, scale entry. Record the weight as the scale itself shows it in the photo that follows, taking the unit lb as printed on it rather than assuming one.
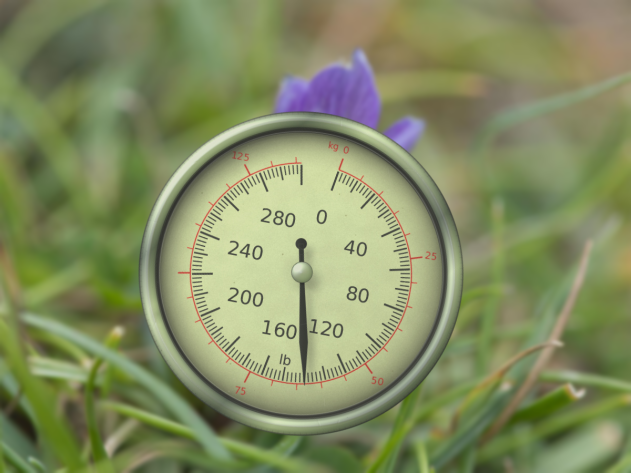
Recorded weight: 140 lb
